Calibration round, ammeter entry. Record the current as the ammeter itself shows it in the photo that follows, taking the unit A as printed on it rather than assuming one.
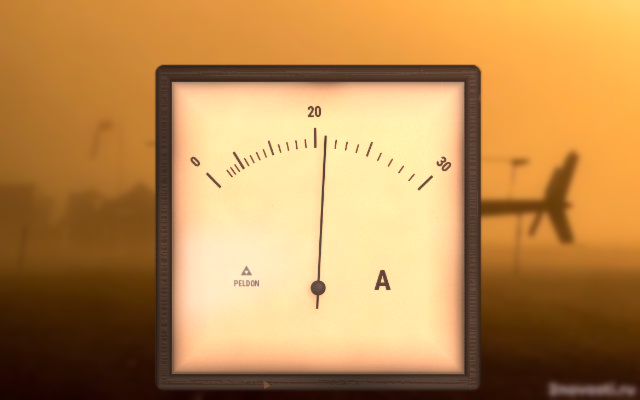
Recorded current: 21 A
